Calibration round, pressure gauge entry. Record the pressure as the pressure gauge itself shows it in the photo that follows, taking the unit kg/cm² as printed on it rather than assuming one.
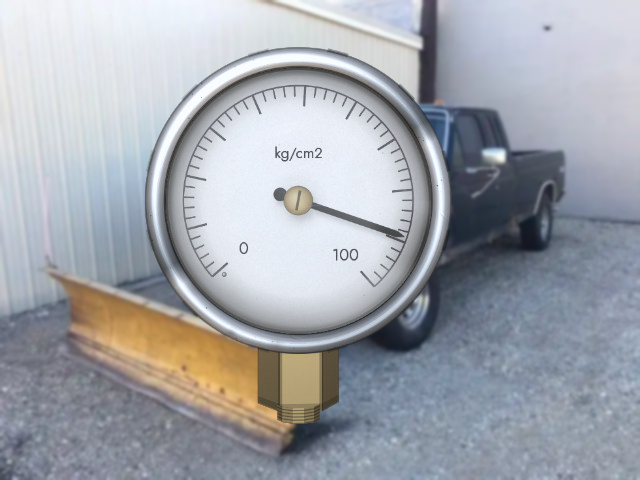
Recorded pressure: 89 kg/cm²
